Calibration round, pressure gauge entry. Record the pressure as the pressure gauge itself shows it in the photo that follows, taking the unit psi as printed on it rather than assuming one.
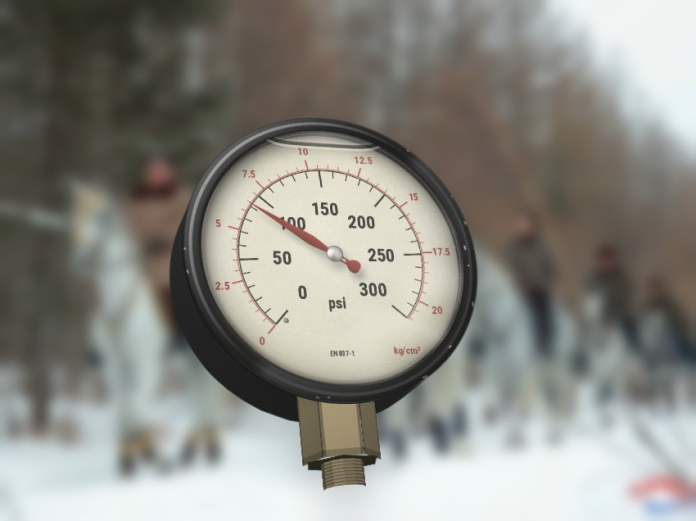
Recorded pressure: 90 psi
